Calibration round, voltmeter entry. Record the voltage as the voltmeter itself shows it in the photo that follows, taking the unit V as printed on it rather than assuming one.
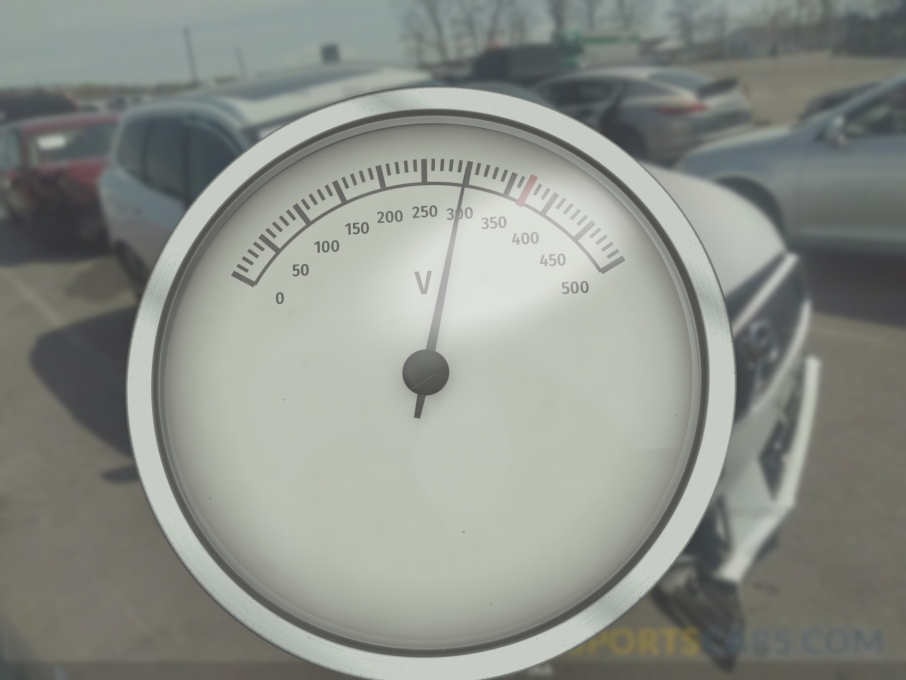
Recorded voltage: 300 V
